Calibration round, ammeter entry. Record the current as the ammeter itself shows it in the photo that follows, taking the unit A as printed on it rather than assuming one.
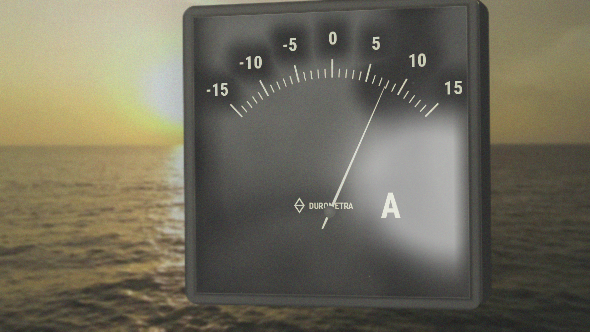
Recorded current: 8 A
